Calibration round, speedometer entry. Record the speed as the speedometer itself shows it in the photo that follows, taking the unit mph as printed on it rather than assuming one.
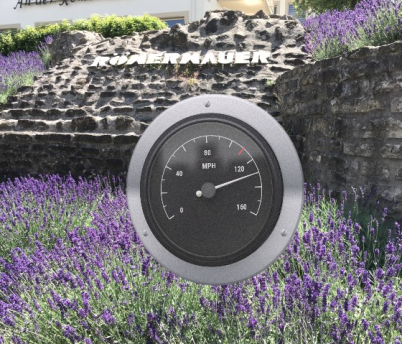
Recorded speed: 130 mph
